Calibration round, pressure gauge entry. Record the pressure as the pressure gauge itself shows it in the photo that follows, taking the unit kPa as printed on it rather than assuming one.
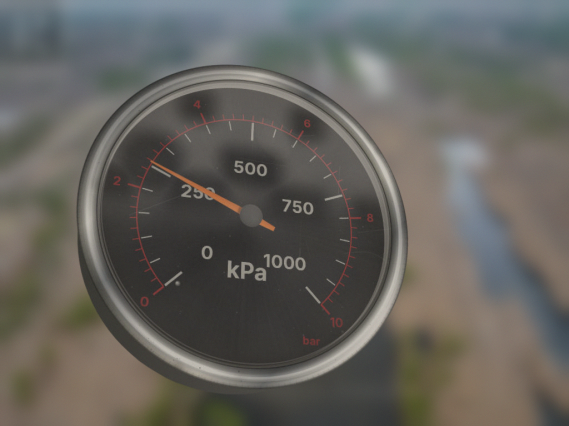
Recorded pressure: 250 kPa
